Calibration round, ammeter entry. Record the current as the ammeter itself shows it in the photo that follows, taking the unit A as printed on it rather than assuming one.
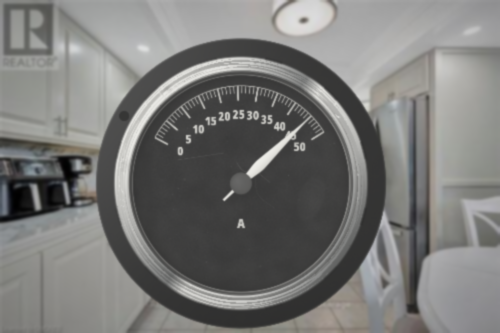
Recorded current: 45 A
